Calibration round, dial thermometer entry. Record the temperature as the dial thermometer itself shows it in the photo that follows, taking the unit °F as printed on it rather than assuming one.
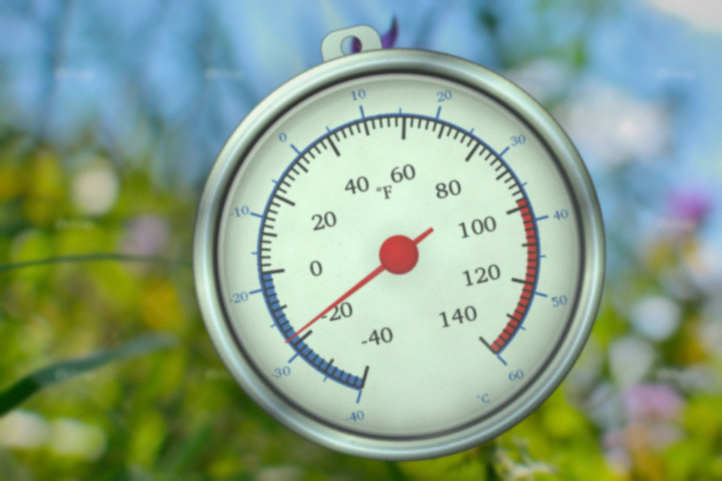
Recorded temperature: -18 °F
